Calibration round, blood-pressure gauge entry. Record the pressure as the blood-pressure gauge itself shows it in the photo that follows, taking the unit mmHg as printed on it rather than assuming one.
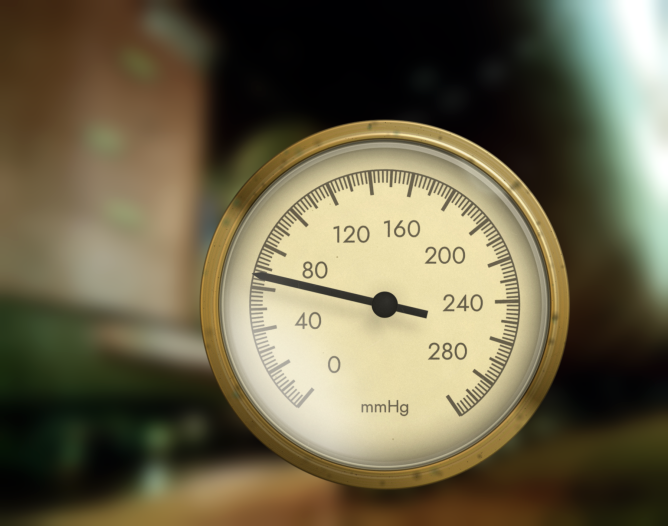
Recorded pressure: 66 mmHg
